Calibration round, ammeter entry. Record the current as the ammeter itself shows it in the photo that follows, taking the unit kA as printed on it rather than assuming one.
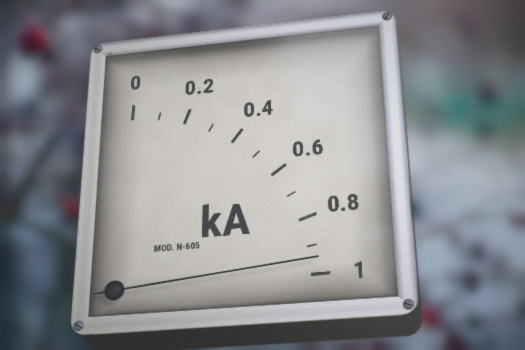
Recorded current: 0.95 kA
